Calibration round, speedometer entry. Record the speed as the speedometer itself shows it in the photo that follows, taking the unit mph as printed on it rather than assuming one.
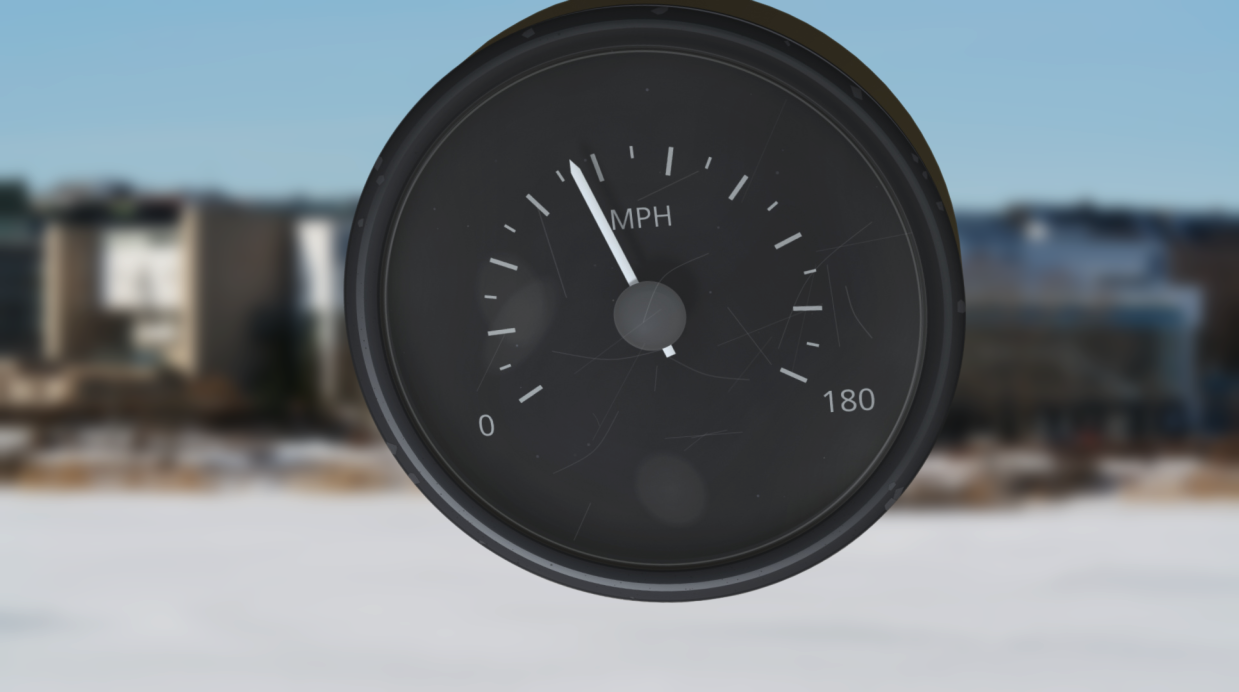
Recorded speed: 75 mph
